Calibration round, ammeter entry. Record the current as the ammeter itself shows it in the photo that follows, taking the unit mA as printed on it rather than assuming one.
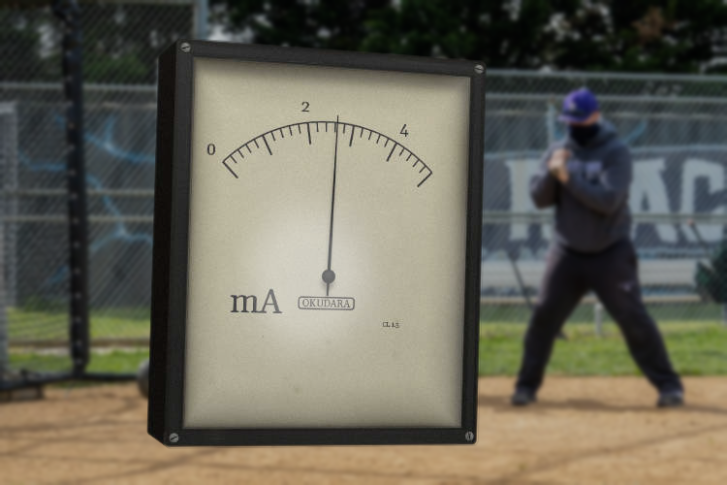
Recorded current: 2.6 mA
